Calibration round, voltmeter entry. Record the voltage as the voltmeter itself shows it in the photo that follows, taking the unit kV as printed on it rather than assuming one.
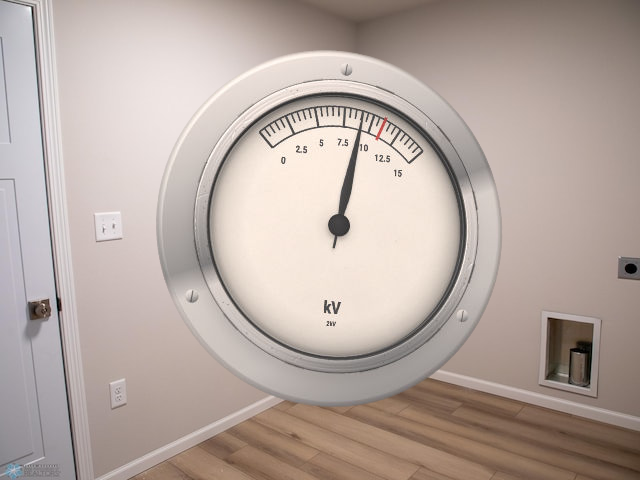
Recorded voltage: 9 kV
